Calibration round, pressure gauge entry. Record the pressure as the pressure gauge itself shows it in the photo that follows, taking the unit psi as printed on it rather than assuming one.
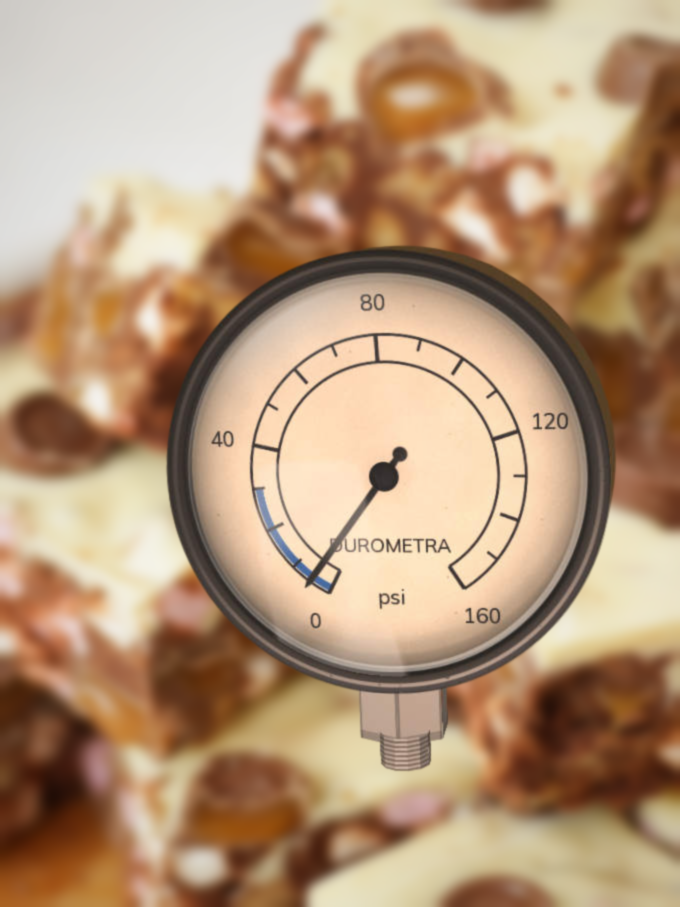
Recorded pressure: 5 psi
